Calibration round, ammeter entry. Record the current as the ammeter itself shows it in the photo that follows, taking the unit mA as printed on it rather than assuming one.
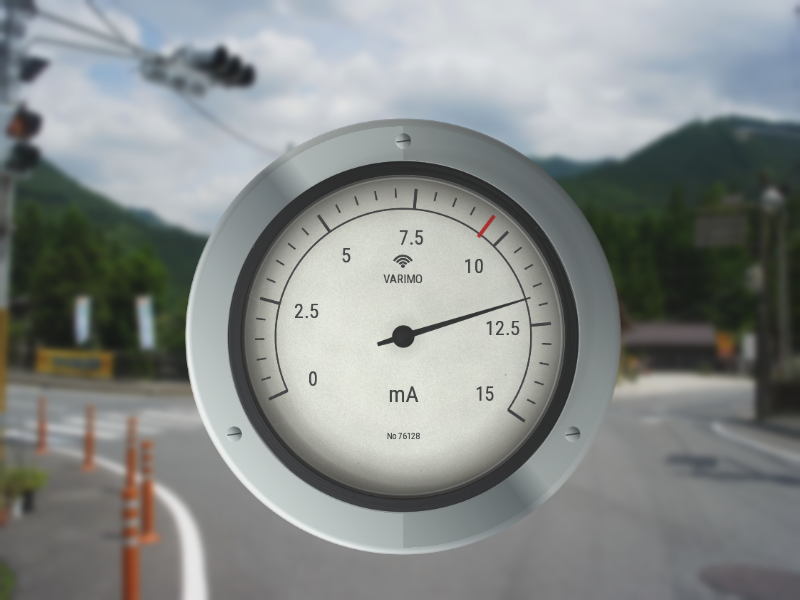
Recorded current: 11.75 mA
